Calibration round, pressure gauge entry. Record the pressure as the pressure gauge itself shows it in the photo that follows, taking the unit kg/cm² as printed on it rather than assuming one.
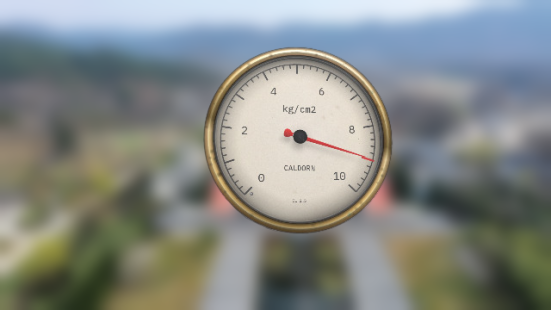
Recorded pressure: 9 kg/cm²
